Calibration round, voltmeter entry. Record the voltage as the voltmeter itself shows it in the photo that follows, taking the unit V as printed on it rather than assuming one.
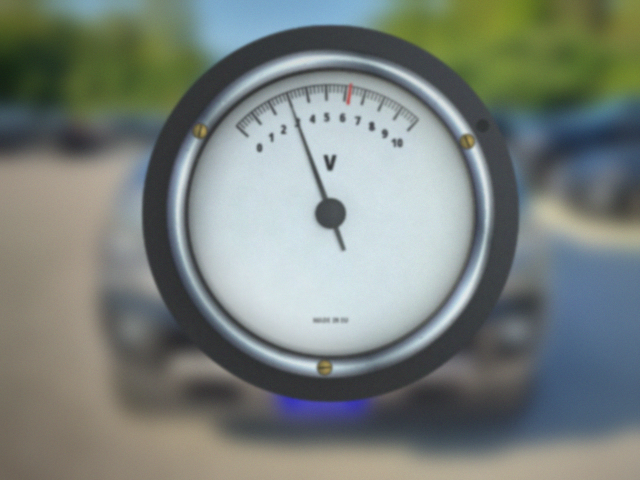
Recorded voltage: 3 V
